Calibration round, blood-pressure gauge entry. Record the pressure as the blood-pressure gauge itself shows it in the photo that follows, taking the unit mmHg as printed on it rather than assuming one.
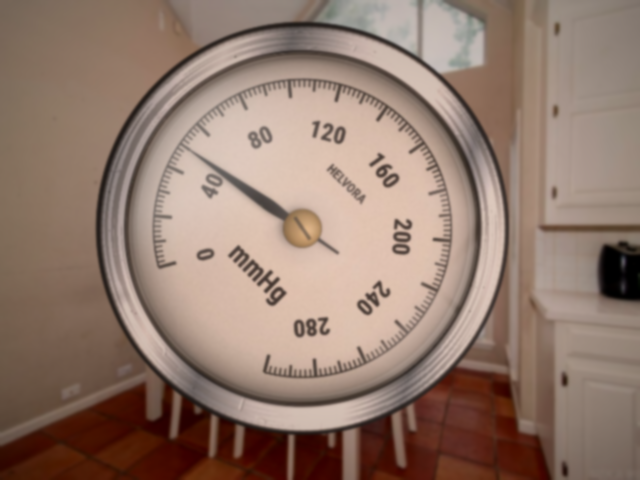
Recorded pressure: 50 mmHg
